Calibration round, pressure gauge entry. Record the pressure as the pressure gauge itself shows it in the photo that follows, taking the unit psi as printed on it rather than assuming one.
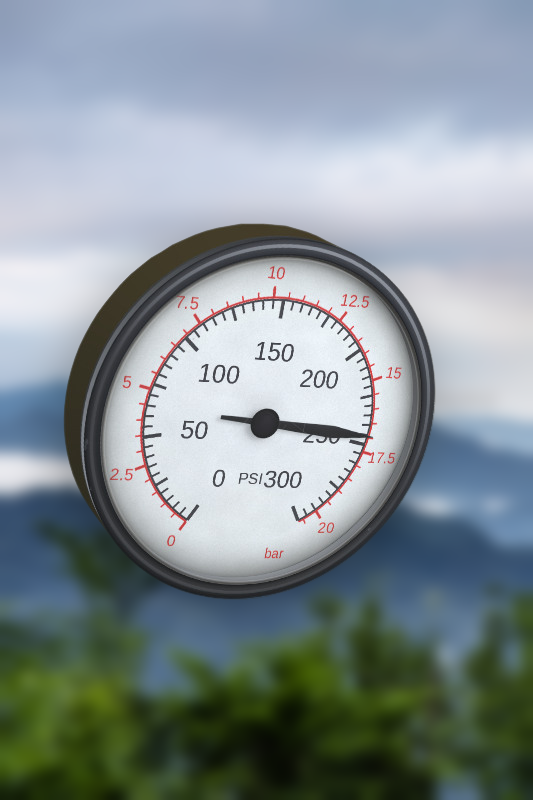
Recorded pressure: 245 psi
